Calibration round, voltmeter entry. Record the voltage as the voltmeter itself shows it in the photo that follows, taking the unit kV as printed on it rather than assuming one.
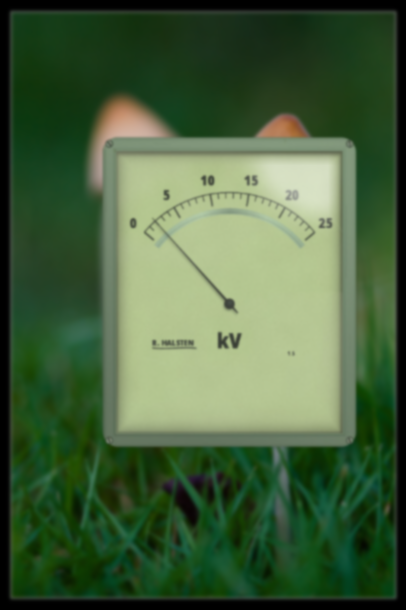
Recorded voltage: 2 kV
